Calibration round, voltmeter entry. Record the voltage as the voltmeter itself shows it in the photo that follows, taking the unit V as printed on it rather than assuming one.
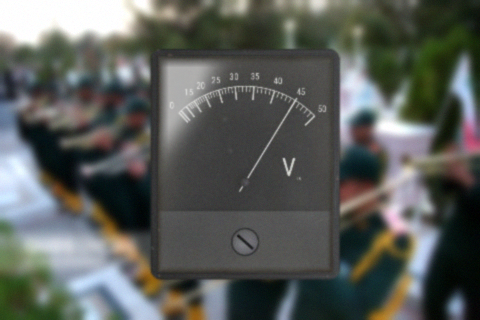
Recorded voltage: 45 V
